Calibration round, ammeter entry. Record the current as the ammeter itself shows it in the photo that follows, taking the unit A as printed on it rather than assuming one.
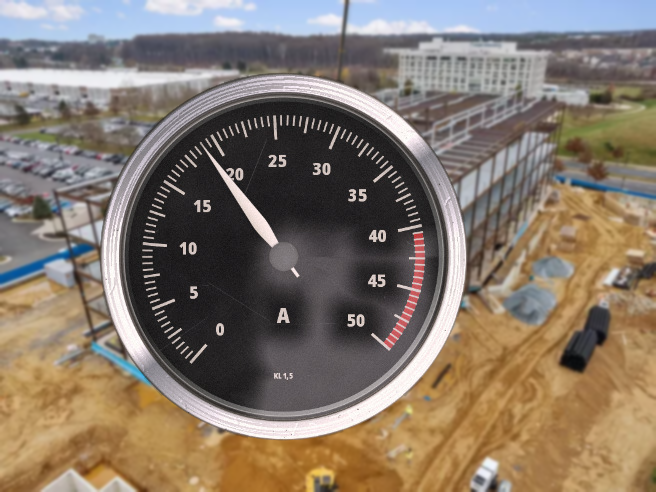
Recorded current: 19 A
